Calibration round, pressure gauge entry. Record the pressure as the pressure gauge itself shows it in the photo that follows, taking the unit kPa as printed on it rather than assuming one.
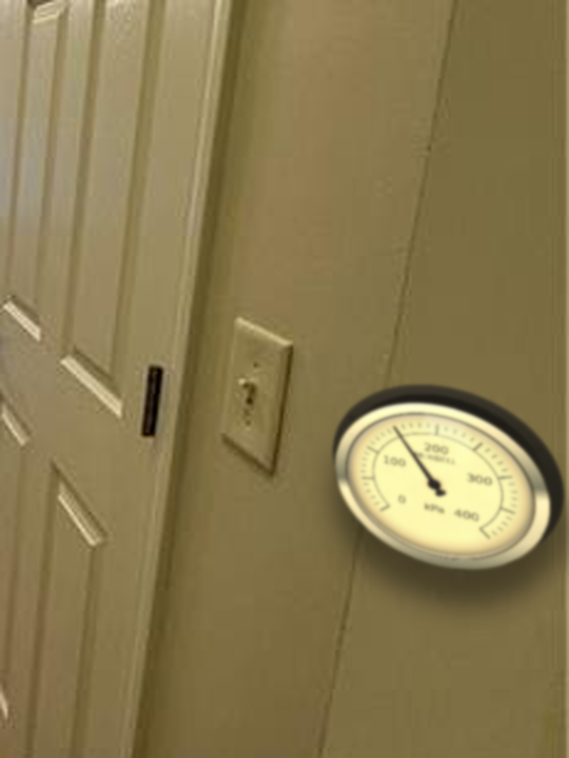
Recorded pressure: 150 kPa
